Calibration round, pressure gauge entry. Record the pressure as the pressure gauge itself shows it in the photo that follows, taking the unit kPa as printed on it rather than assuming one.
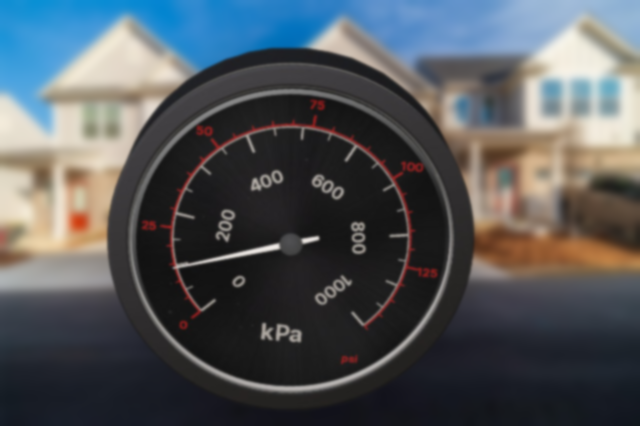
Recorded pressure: 100 kPa
